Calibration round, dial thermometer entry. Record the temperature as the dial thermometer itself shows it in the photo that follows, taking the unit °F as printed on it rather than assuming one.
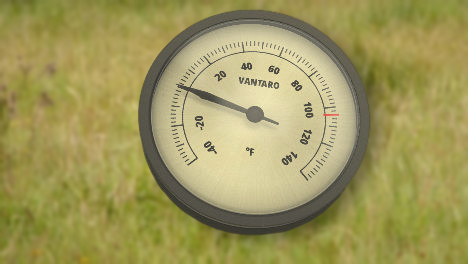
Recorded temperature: 0 °F
